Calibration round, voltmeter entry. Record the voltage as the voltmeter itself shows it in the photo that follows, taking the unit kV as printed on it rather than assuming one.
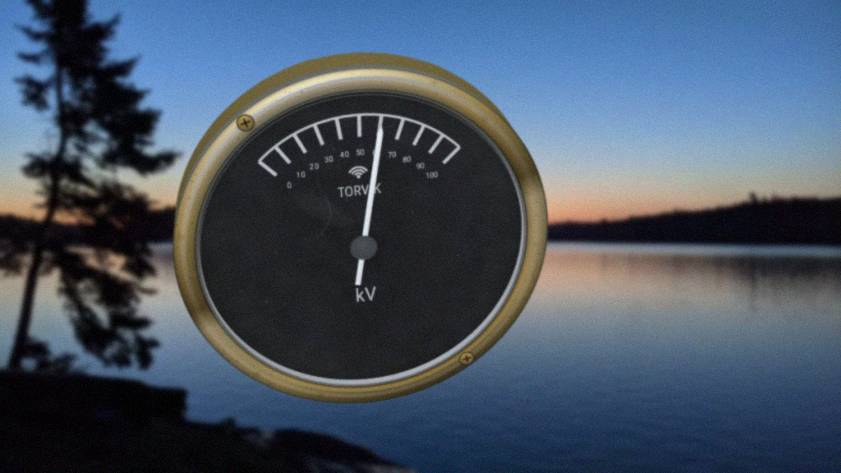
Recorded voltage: 60 kV
